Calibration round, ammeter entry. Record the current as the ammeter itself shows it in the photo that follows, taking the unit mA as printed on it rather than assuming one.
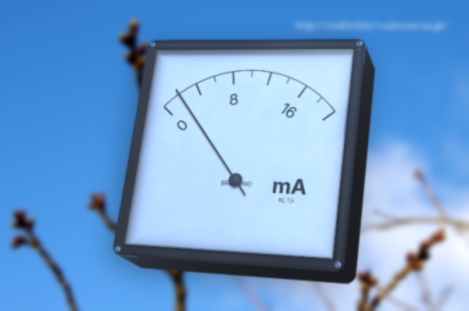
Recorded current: 2 mA
